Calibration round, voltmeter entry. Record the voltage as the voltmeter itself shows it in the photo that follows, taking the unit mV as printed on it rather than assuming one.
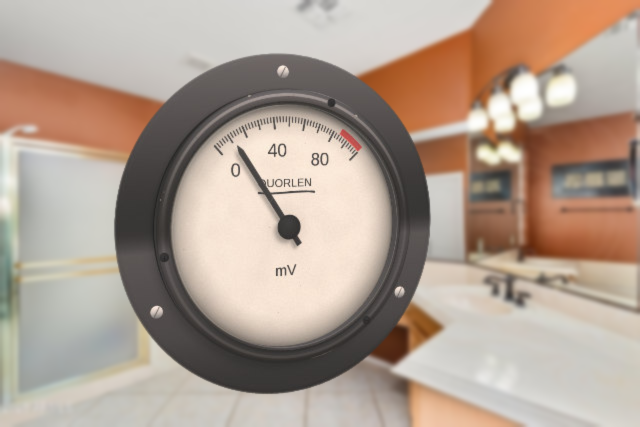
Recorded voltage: 10 mV
